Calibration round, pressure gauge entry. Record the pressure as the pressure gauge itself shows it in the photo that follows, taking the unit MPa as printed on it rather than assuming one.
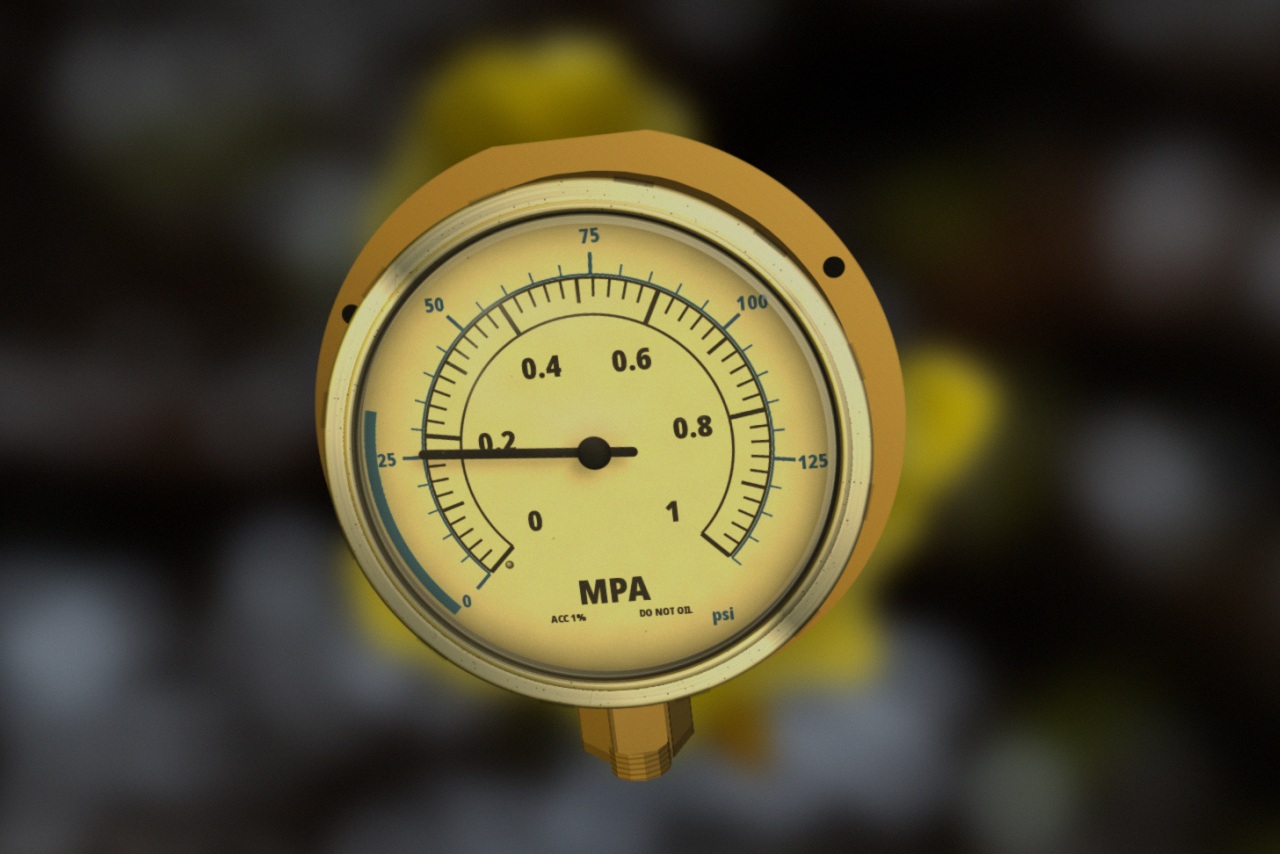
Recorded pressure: 0.18 MPa
